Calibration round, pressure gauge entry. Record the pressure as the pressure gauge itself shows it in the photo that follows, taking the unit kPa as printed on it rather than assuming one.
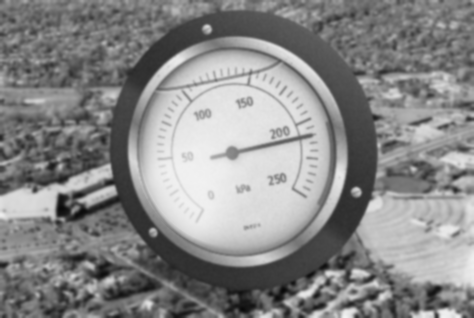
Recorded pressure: 210 kPa
